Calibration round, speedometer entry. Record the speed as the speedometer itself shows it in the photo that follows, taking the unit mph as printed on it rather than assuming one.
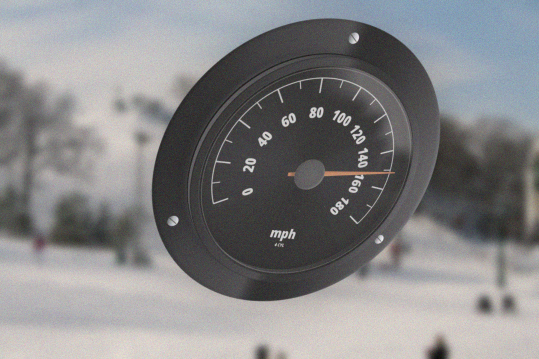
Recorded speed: 150 mph
